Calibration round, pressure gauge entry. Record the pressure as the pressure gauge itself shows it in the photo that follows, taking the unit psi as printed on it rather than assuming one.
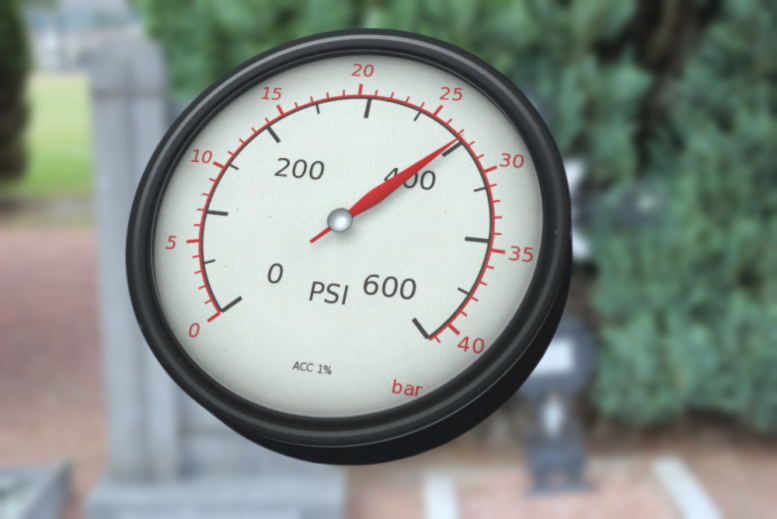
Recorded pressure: 400 psi
